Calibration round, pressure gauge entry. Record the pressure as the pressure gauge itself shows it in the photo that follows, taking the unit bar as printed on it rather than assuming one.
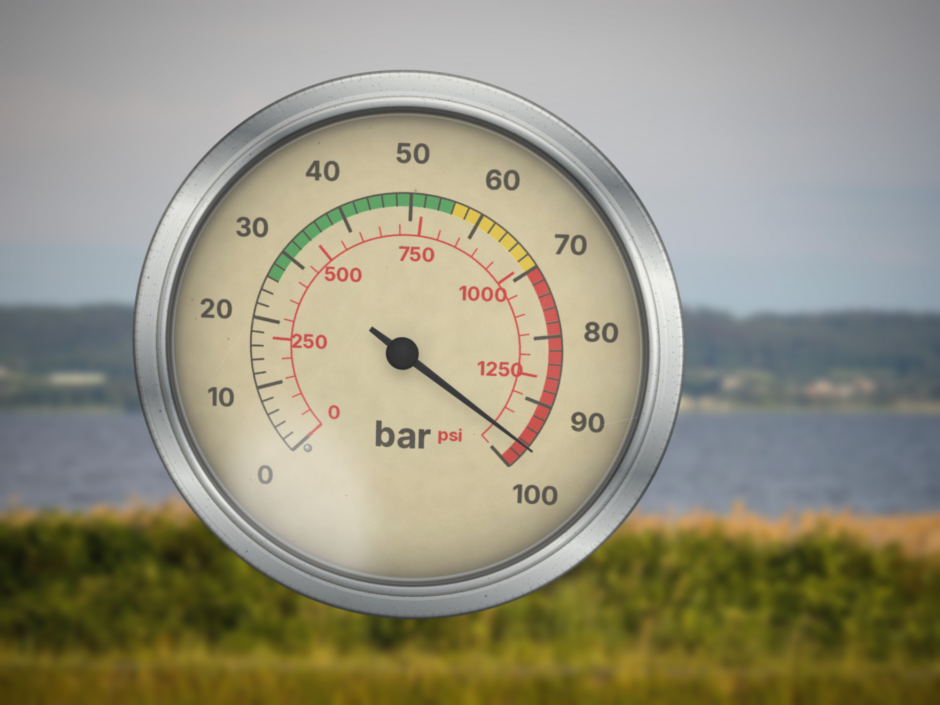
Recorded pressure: 96 bar
